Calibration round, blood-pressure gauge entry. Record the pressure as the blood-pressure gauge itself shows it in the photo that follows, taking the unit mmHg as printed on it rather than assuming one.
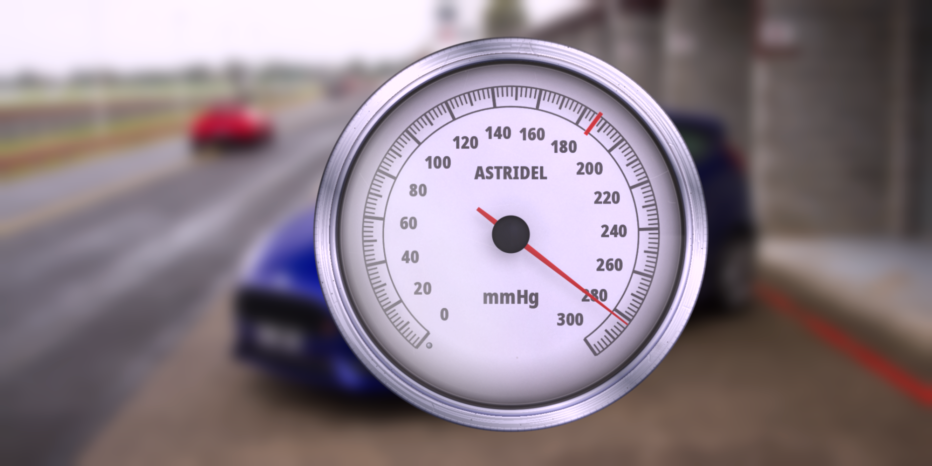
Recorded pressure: 282 mmHg
